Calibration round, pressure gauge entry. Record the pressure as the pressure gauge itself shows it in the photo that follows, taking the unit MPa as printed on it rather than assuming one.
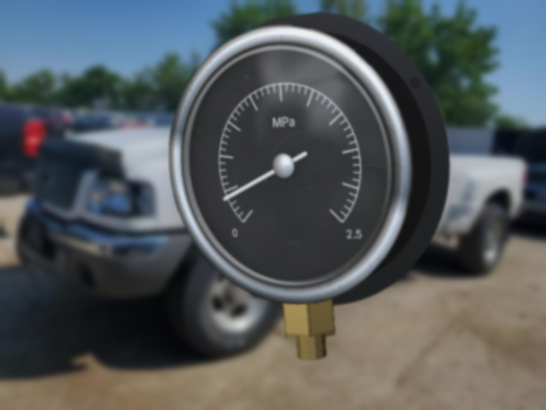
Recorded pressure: 0.2 MPa
